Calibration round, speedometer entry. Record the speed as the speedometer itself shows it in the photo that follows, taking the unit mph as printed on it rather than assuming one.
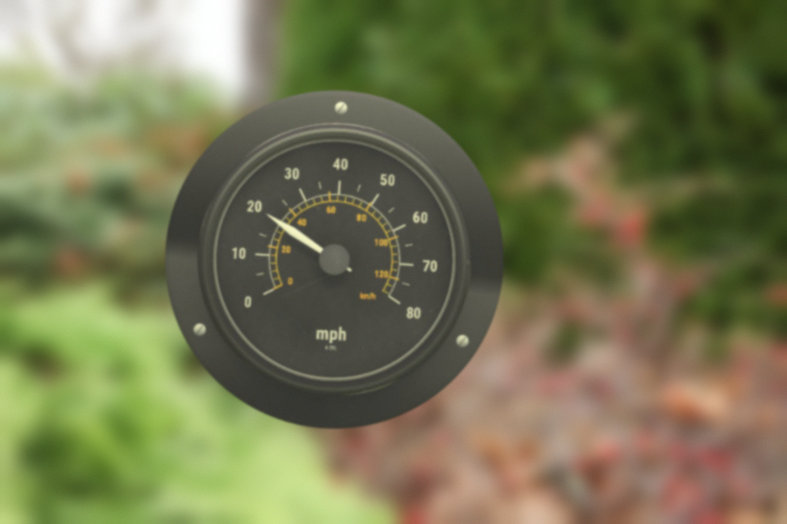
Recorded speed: 20 mph
